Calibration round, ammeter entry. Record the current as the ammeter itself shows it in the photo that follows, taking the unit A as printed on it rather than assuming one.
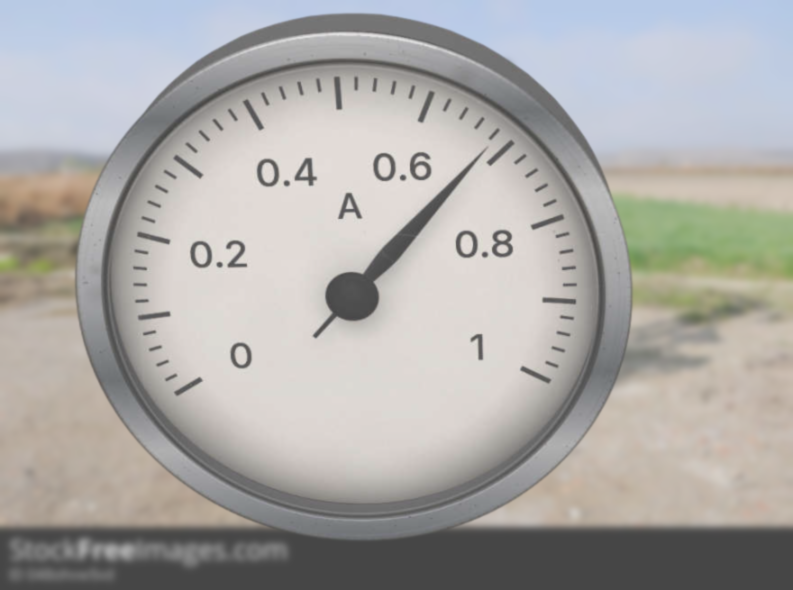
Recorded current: 0.68 A
